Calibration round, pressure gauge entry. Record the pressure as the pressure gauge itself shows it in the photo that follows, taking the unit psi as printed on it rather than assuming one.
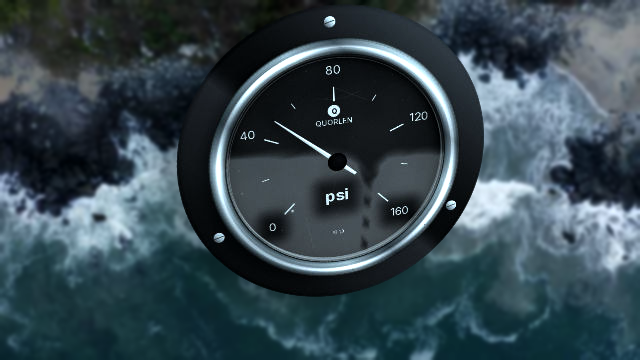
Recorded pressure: 50 psi
